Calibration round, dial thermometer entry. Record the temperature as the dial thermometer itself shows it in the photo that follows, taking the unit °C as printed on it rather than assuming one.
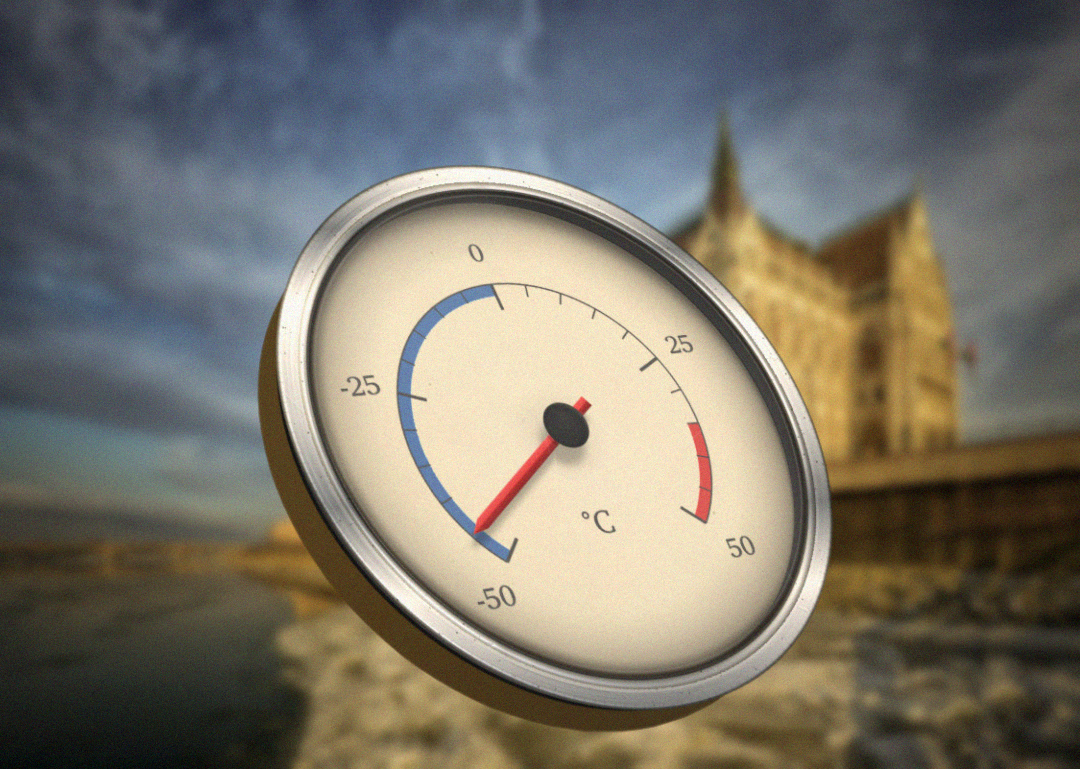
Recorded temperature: -45 °C
